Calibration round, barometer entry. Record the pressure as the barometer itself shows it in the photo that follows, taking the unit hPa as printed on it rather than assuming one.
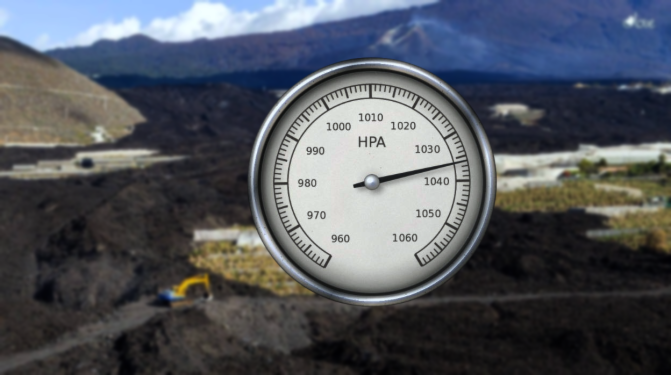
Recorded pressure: 1036 hPa
